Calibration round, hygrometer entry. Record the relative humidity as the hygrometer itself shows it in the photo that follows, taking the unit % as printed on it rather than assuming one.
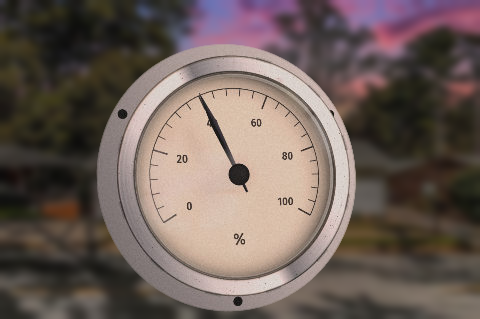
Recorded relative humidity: 40 %
